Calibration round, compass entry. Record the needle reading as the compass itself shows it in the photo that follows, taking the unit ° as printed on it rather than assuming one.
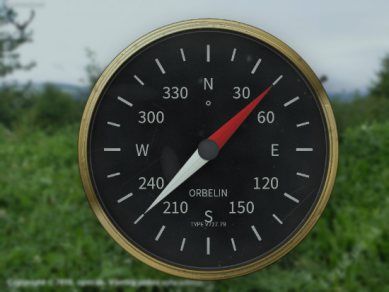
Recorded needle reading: 45 °
